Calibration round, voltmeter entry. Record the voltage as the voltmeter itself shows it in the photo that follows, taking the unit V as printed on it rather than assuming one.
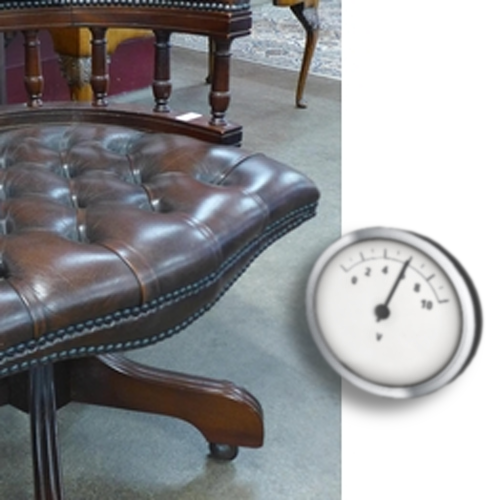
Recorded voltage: 6 V
